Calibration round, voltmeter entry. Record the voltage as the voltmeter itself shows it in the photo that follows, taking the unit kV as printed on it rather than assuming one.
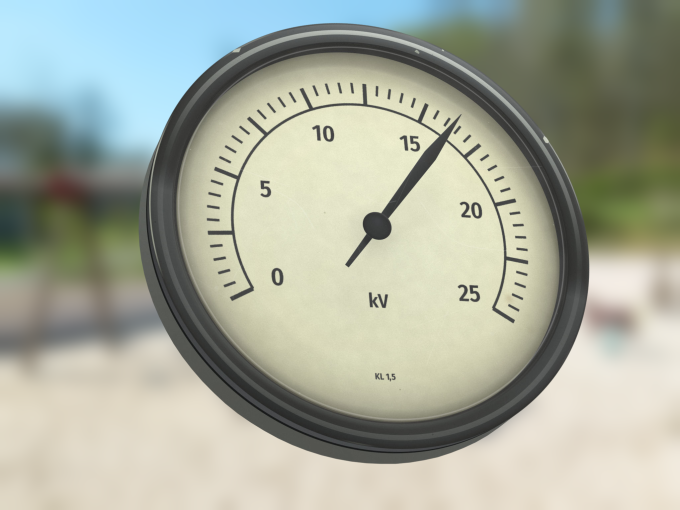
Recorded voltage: 16.25 kV
